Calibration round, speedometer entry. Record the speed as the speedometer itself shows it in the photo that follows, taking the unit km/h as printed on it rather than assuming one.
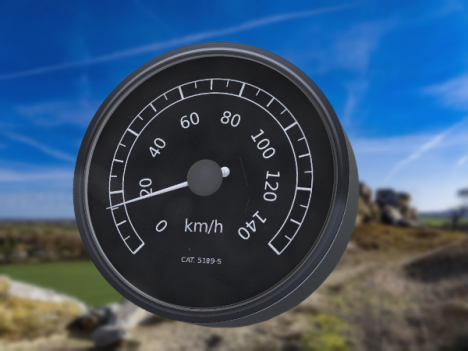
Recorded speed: 15 km/h
